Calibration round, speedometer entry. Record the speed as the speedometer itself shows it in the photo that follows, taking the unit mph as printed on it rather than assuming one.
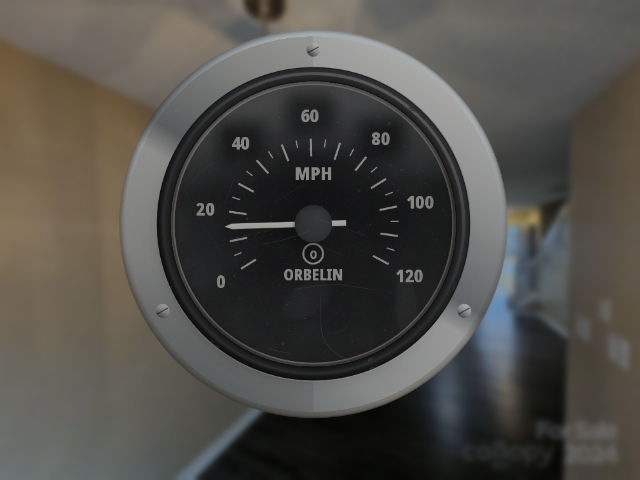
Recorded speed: 15 mph
